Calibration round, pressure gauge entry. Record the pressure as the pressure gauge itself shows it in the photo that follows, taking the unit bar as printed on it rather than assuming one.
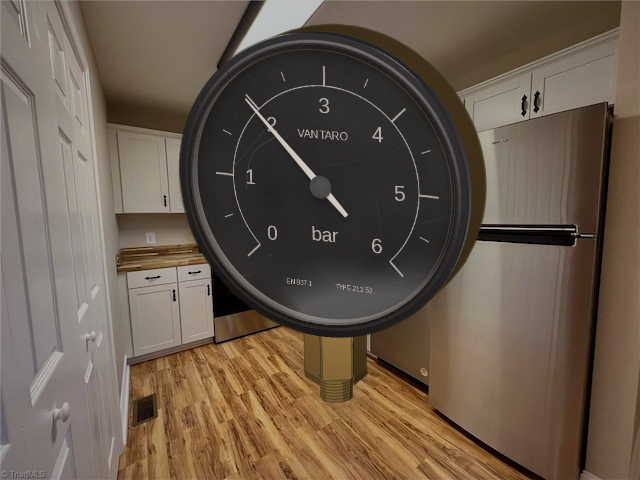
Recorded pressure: 2 bar
